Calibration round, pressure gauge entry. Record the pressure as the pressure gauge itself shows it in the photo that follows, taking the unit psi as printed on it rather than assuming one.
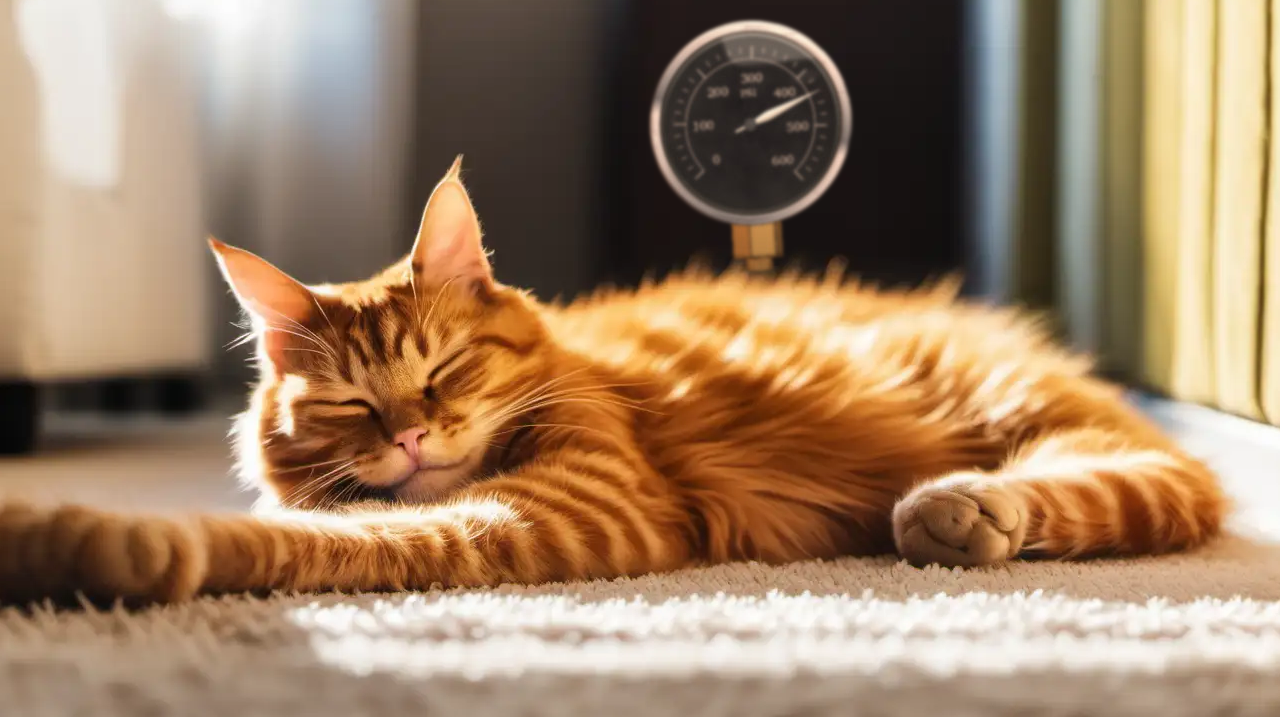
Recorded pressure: 440 psi
